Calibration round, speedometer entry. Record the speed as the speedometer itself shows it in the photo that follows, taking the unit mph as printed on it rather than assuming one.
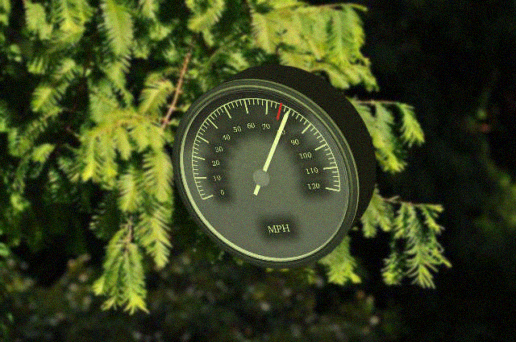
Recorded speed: 80 mph
